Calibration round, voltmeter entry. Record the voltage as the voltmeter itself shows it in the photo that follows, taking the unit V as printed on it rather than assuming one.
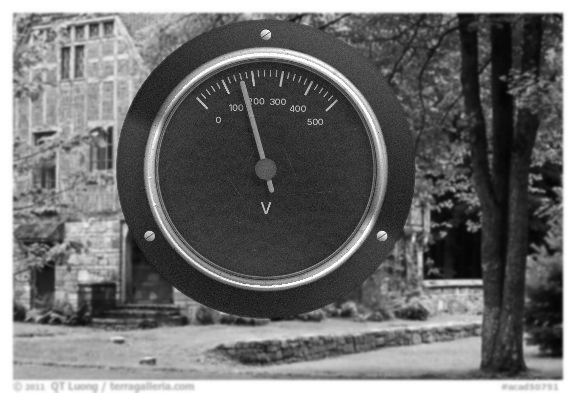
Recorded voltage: 160 V
